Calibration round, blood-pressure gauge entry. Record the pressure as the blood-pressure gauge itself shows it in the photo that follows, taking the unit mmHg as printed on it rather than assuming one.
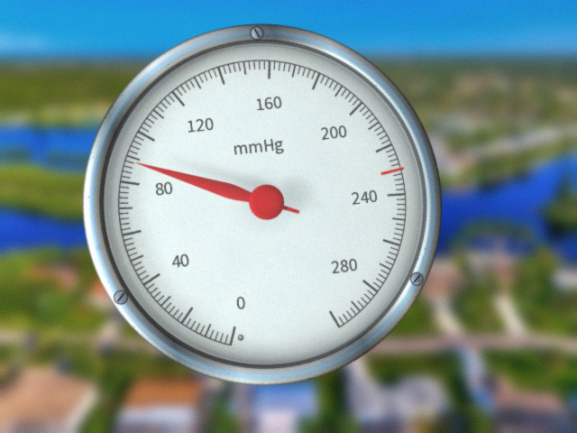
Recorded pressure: 88 mmHg
